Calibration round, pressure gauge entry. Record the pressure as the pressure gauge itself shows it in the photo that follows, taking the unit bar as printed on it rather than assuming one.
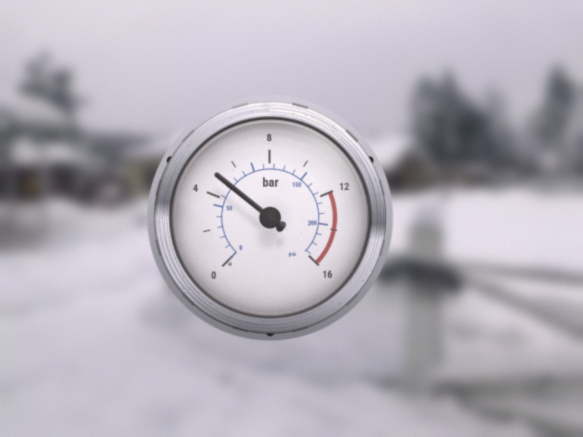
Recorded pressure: 5 bar
